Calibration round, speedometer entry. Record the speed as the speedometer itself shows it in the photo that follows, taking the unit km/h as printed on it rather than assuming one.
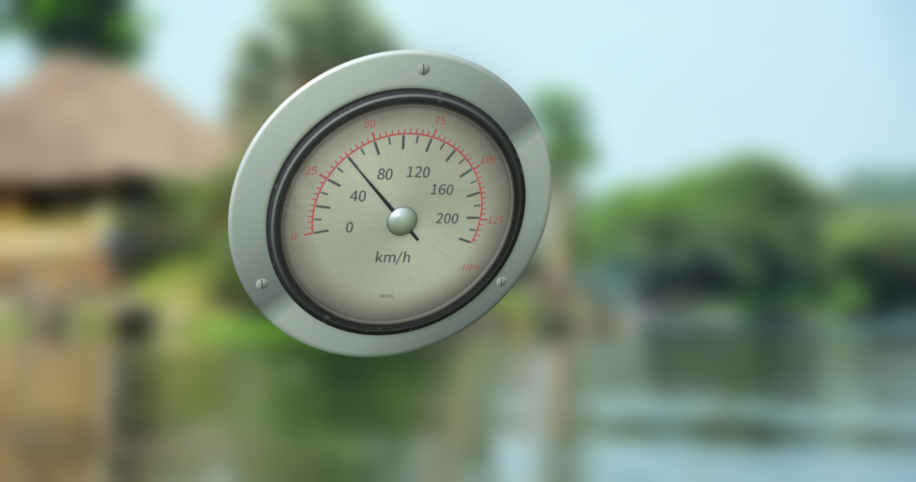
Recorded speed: 60 km/h
